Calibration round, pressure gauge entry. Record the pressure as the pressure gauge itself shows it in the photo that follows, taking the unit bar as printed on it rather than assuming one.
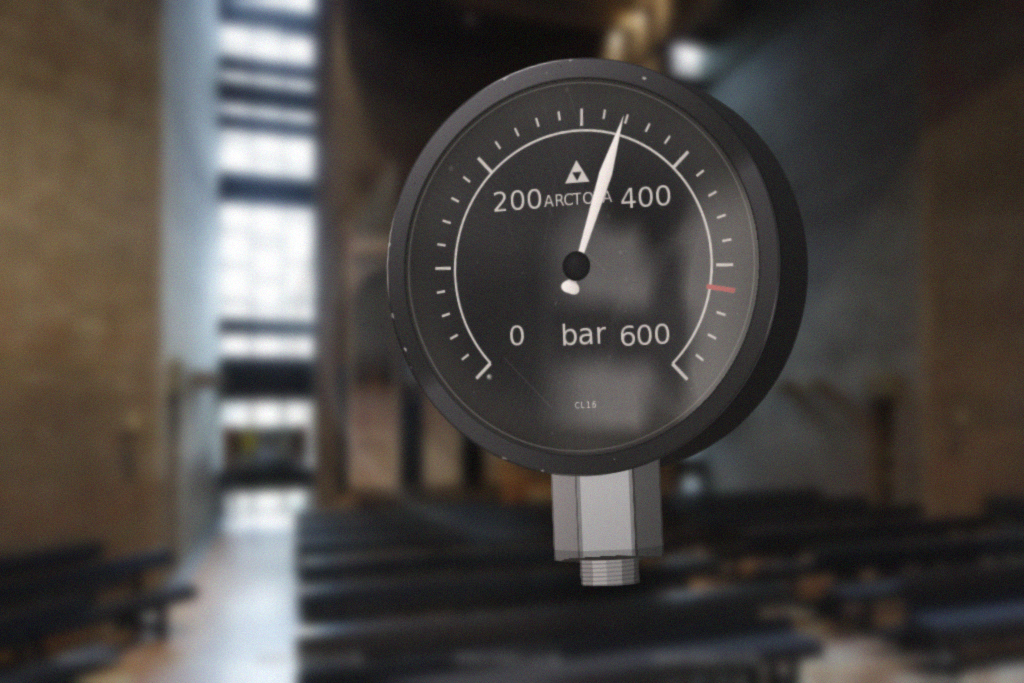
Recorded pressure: 340 bar
